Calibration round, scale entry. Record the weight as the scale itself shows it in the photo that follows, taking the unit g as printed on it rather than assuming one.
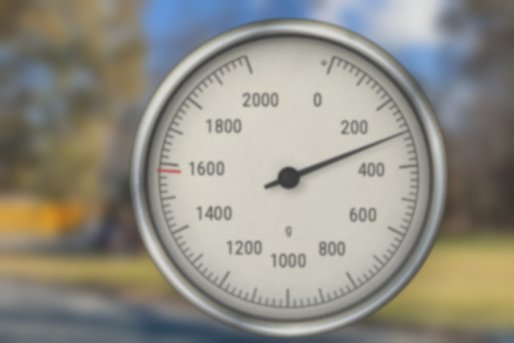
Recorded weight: 300 g
